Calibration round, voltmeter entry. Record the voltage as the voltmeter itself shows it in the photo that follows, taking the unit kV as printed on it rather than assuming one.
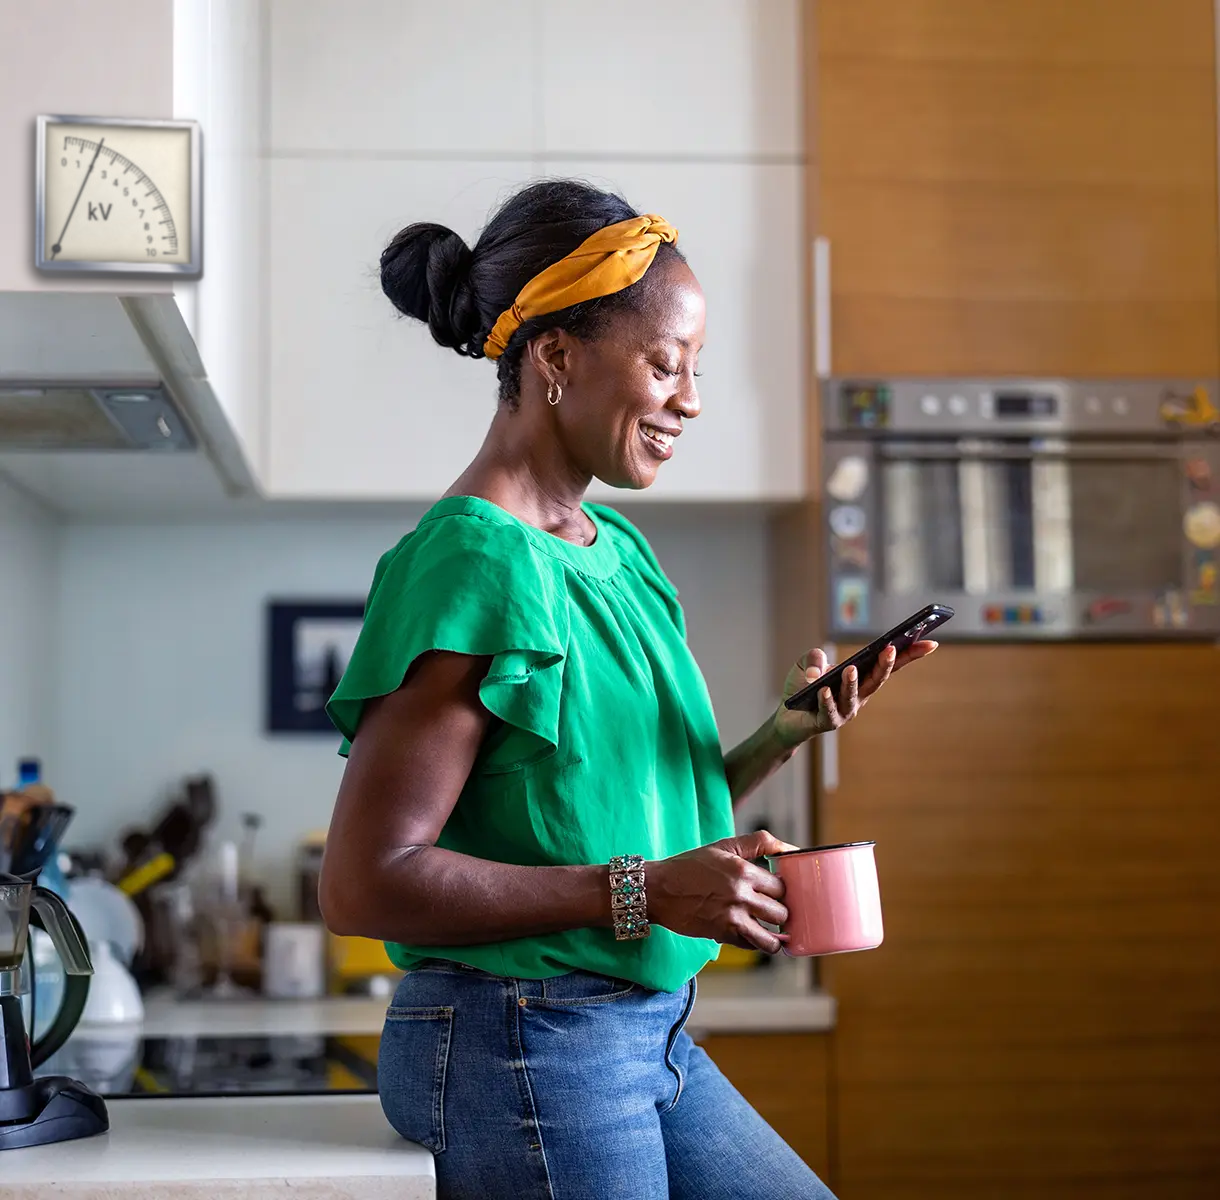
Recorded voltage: 2 kV
